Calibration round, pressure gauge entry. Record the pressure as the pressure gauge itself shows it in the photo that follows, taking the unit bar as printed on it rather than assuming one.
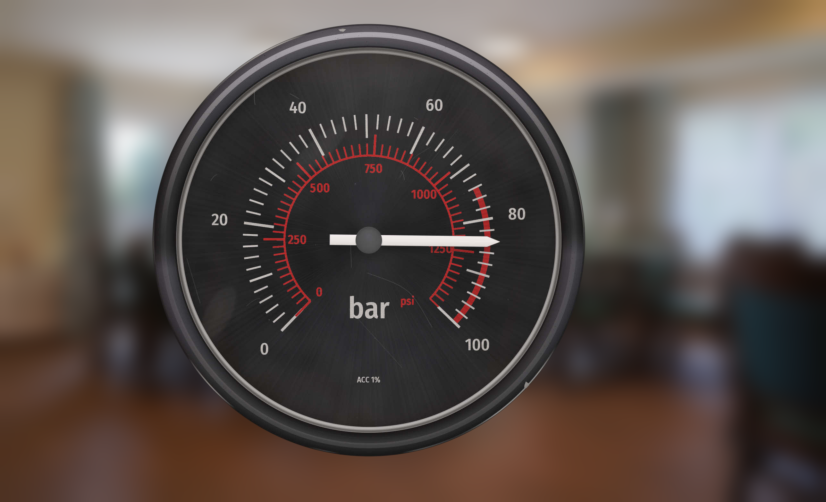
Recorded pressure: 84 bar
